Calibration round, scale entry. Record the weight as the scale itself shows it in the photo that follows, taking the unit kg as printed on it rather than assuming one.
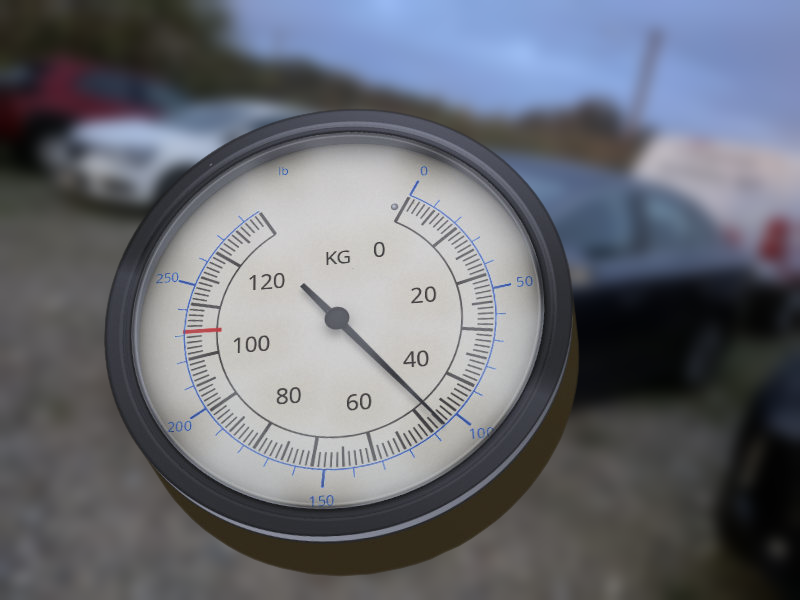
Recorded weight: 48 kg
